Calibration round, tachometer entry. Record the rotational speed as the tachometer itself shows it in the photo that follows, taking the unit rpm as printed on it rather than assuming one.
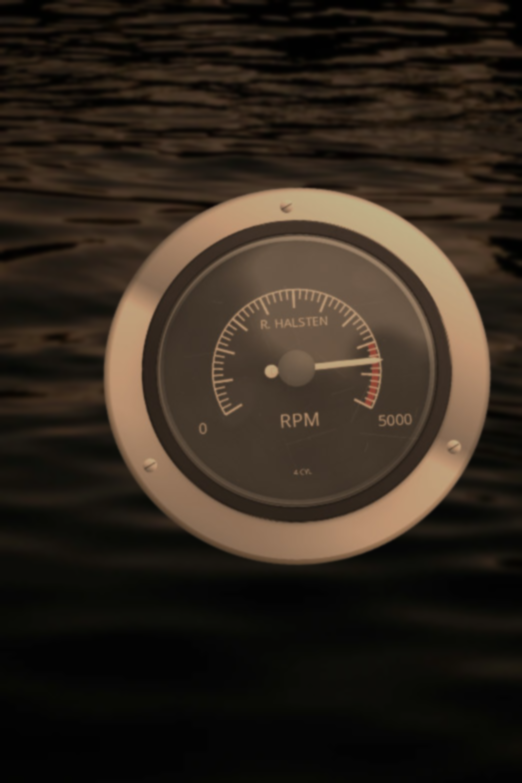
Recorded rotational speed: 4300 rpm
